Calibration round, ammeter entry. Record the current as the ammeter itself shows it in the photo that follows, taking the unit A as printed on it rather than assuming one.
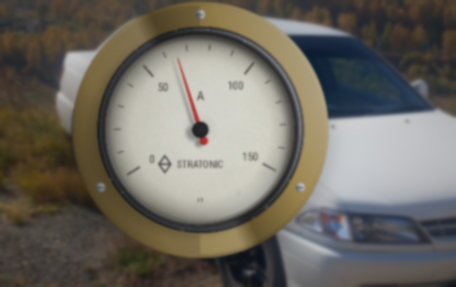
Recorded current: 65 A
